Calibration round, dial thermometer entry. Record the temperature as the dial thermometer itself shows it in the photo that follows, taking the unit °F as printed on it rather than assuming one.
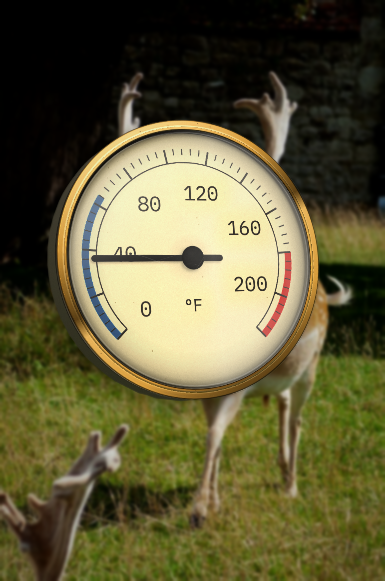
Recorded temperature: 36 °F
